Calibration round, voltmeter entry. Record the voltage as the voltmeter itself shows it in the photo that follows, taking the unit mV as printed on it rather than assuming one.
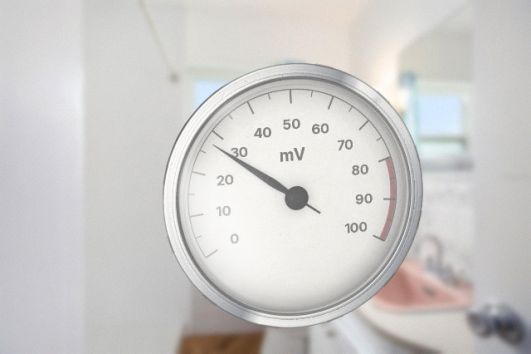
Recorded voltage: 27.5 mV
